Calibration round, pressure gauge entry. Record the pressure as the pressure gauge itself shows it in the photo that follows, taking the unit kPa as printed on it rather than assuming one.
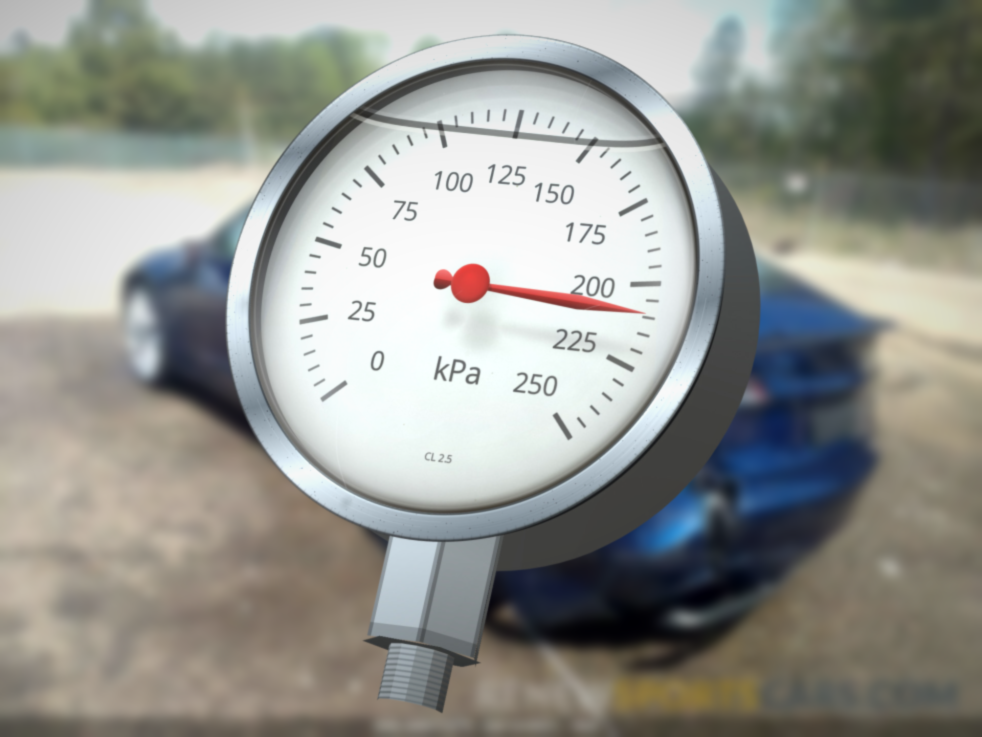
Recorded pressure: 210 kPa
